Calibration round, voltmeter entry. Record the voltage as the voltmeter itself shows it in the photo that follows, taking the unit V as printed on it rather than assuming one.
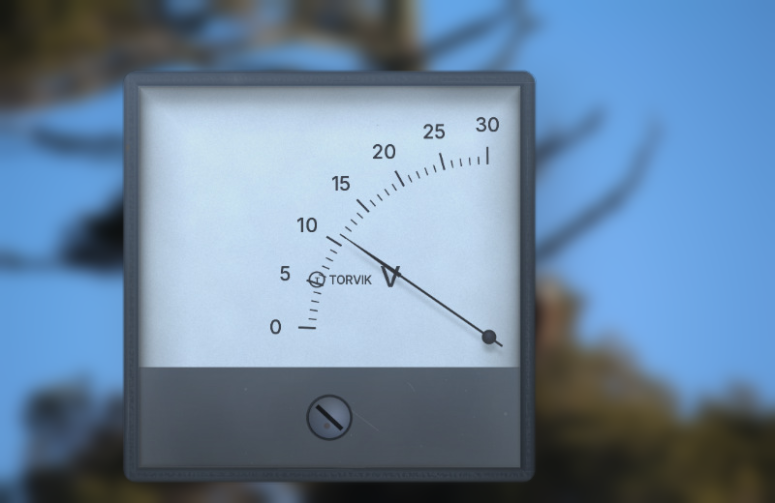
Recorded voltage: 11 V
